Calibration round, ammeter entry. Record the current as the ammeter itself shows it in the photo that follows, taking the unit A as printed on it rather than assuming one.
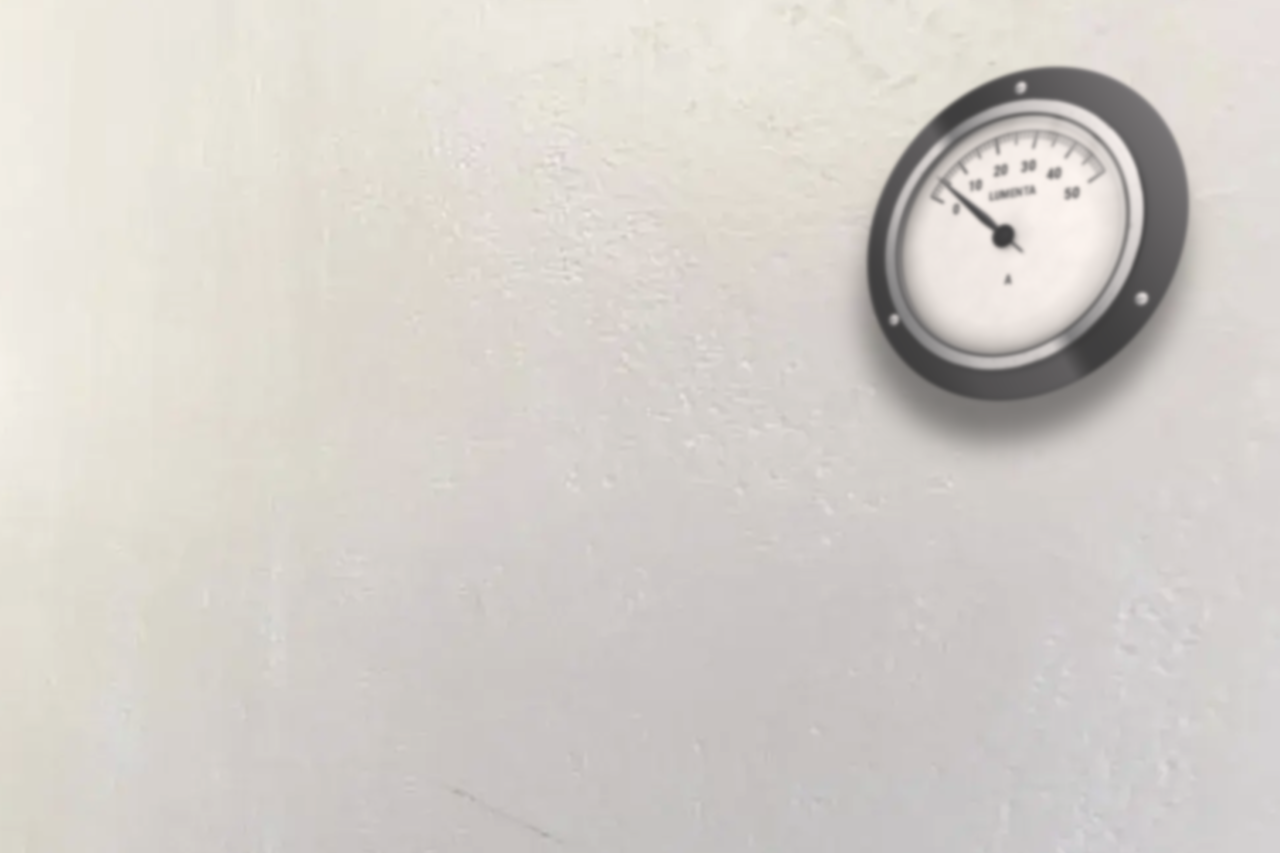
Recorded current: 5 A
